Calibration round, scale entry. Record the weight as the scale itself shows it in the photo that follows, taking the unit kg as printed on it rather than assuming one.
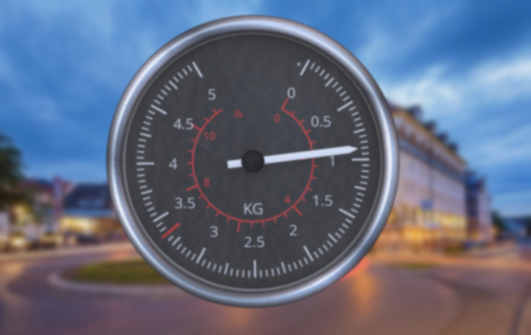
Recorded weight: 0.9 kg
